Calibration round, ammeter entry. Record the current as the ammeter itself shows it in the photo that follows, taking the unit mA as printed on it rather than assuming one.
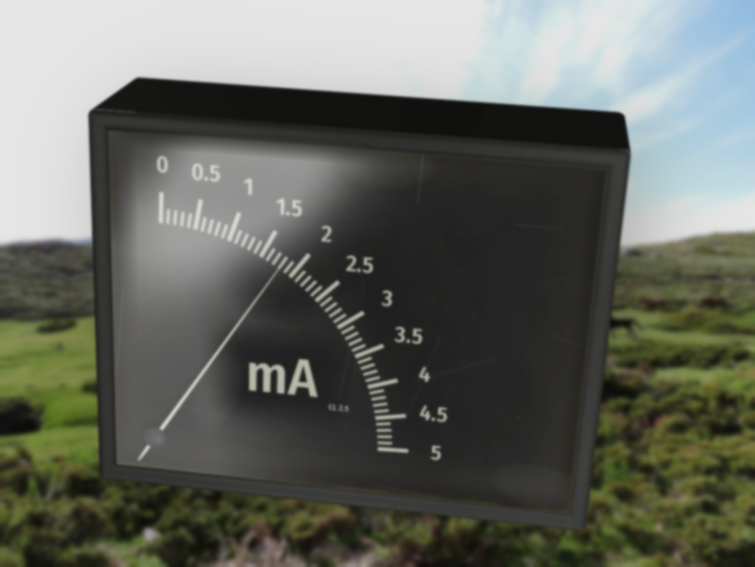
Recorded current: 1.8 mA
